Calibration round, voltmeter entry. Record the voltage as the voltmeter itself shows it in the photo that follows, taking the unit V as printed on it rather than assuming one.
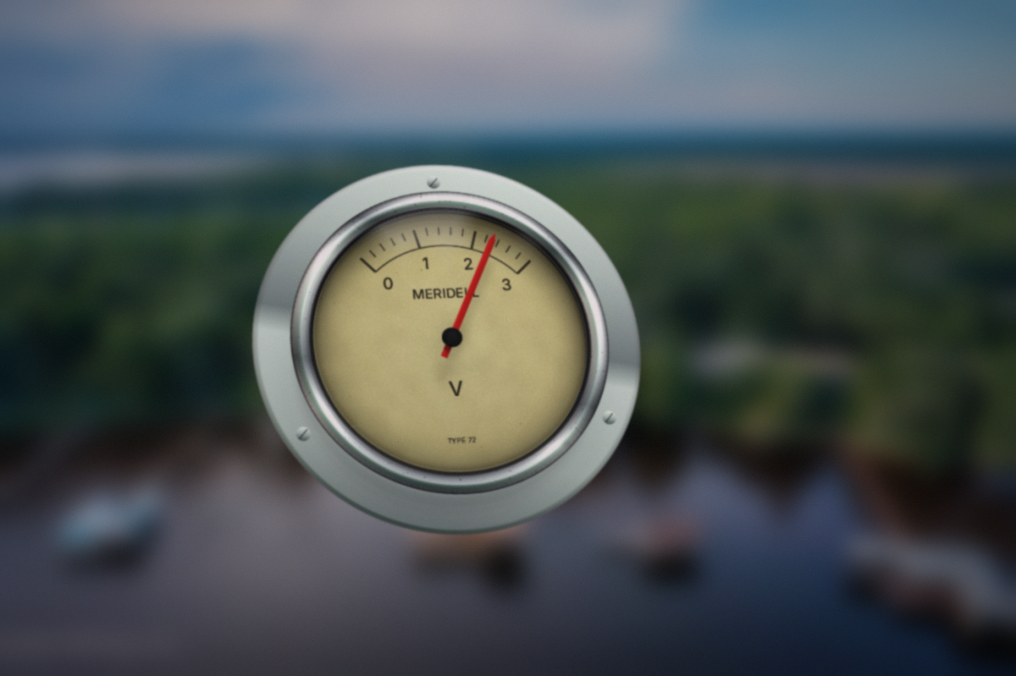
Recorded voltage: 2.3 V
